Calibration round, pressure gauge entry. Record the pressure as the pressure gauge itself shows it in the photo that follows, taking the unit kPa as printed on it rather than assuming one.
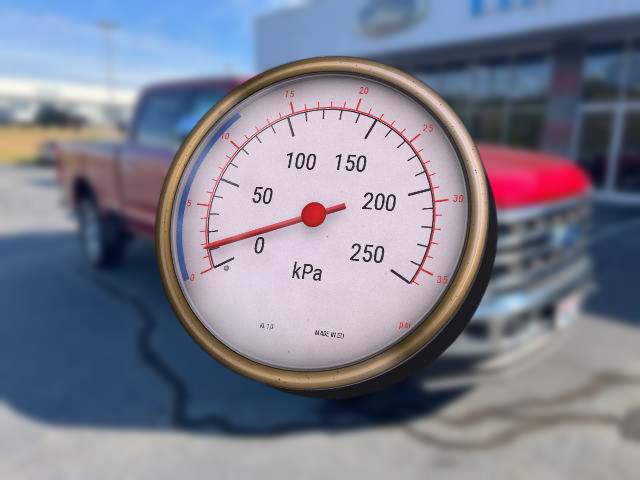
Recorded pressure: 10 kPa
